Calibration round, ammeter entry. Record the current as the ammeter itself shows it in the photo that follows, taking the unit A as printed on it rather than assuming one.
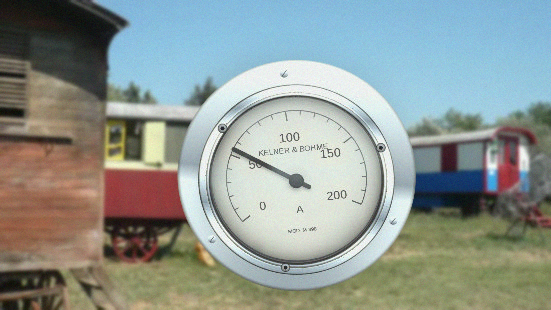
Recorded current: 55 A
